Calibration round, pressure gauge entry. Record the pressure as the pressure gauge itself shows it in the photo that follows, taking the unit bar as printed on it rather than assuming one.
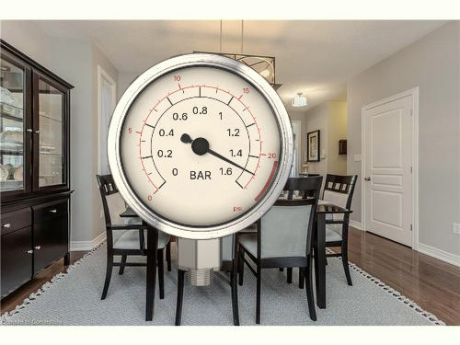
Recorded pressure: 1.5 bar
